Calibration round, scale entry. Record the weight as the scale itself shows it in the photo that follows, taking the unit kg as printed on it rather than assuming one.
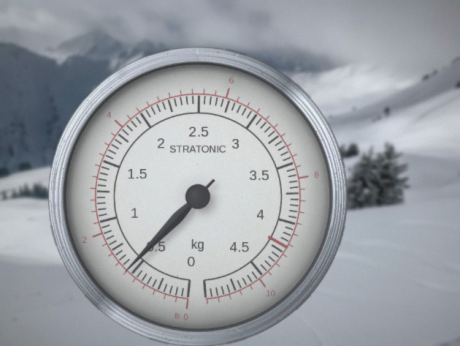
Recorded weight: 0.55 kg
